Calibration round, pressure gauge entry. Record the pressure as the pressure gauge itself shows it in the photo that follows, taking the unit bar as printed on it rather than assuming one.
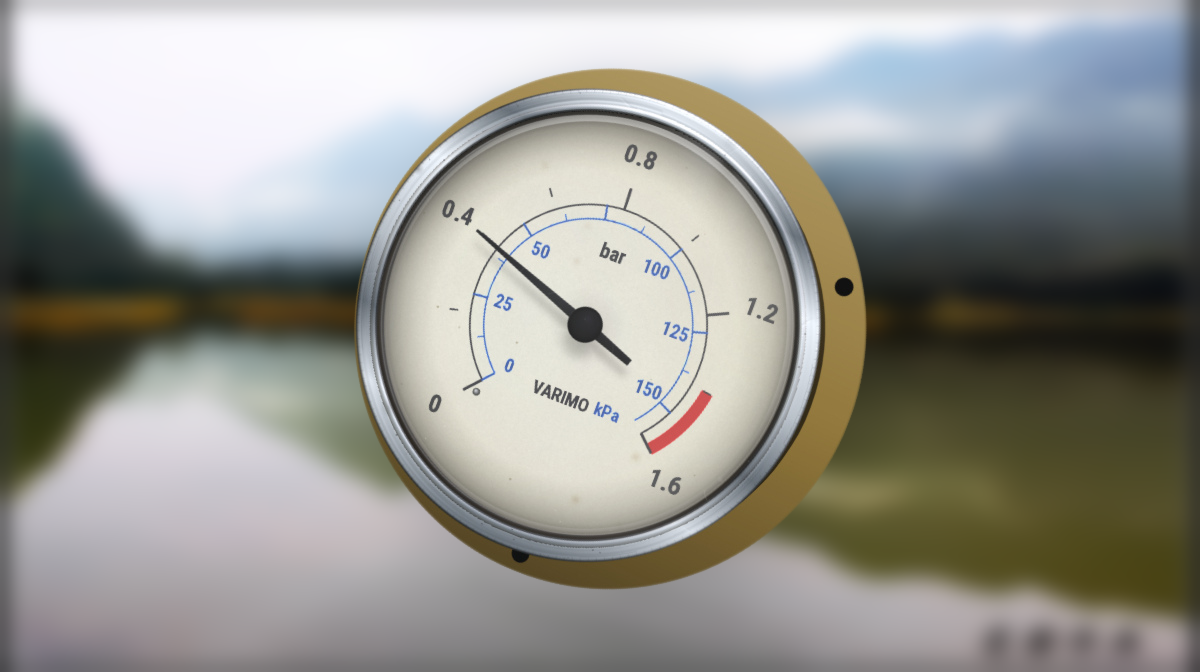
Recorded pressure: 0.4 bar
